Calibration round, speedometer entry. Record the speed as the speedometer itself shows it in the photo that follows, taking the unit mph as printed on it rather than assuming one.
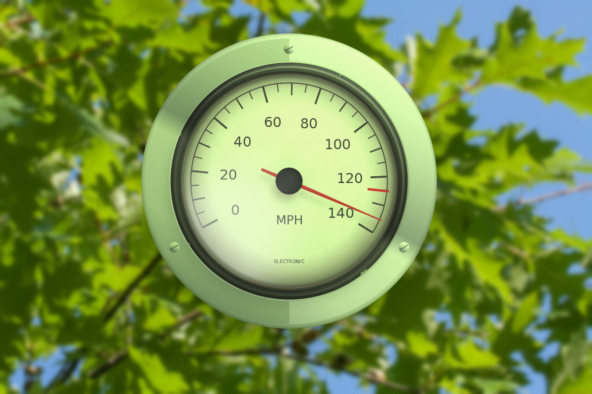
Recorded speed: 135 mph
